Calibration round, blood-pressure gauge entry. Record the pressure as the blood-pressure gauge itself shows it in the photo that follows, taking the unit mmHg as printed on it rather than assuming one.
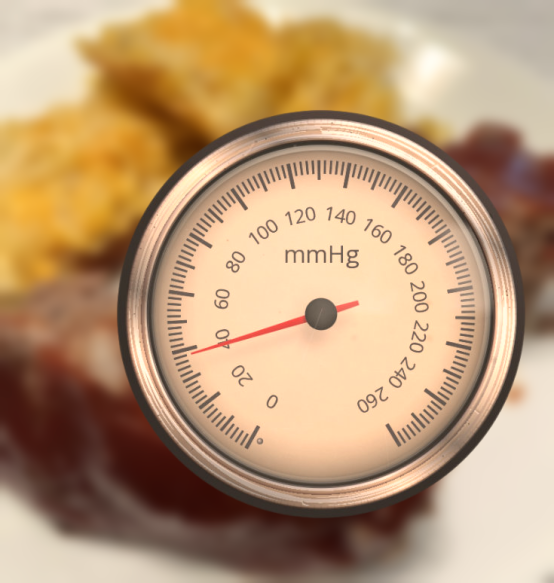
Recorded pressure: 38 mmHg
